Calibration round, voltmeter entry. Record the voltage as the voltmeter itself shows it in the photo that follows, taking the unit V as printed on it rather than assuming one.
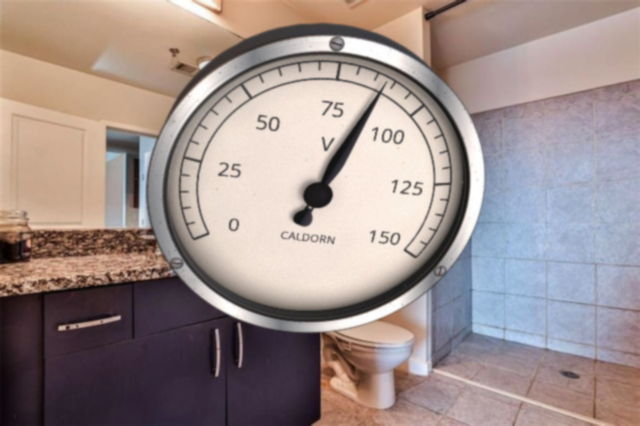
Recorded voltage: 87.5 V
